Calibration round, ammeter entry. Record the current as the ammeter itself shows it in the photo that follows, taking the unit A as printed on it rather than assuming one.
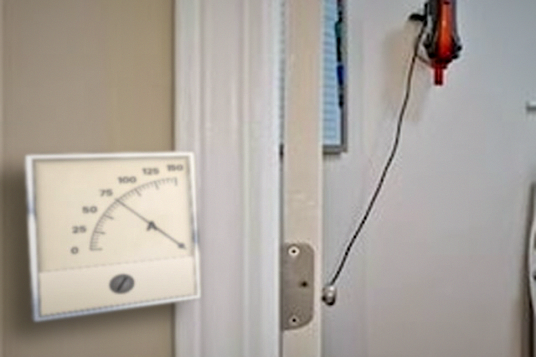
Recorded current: 75 A
